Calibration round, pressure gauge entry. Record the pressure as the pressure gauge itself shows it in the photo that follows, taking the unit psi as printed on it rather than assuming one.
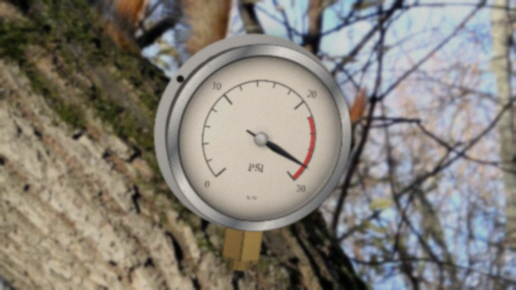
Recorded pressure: 28 psi
